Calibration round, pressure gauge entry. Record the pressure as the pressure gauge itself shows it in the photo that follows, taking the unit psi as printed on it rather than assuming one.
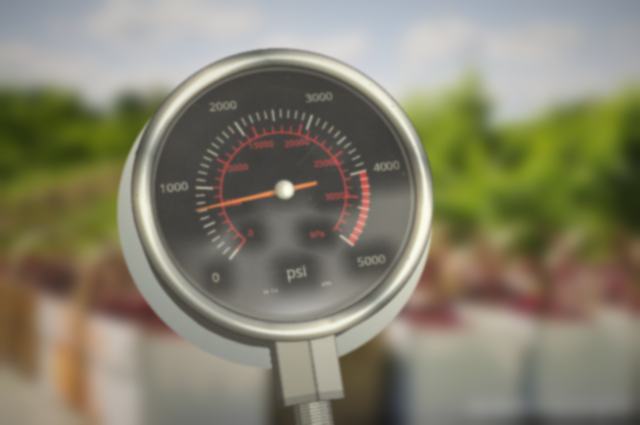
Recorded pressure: 700 psi
